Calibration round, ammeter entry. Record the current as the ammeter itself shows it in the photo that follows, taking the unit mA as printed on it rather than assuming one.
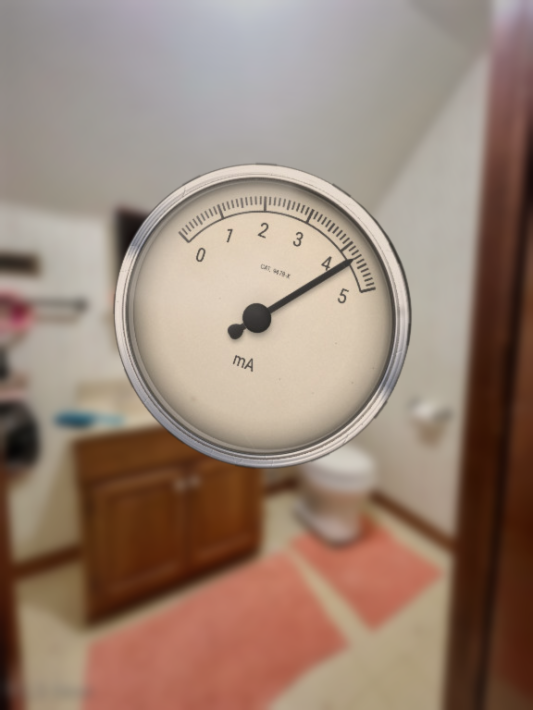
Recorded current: 4.3 mA
